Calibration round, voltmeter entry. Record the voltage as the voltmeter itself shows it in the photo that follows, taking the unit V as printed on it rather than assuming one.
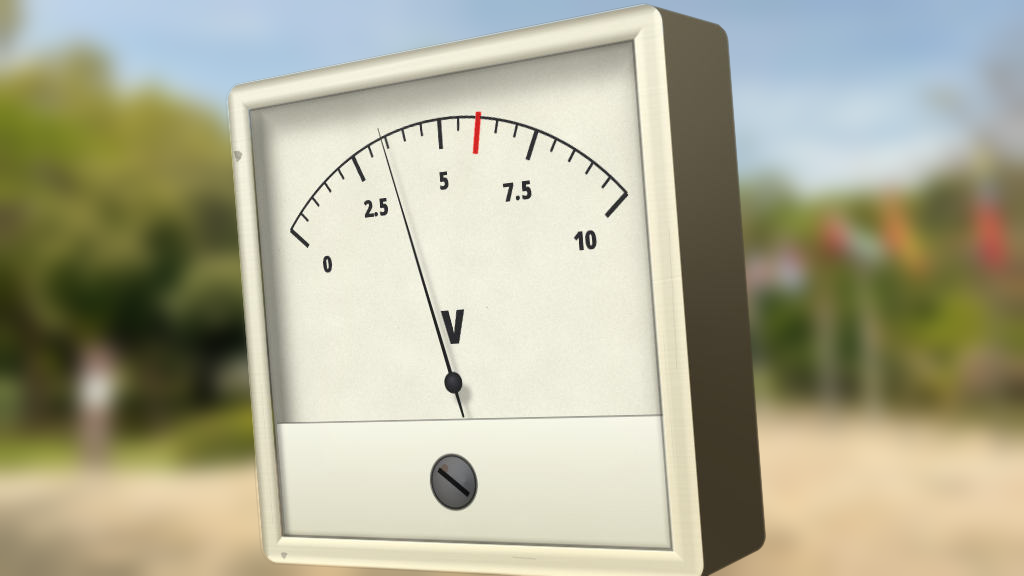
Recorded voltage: 3.5 V
